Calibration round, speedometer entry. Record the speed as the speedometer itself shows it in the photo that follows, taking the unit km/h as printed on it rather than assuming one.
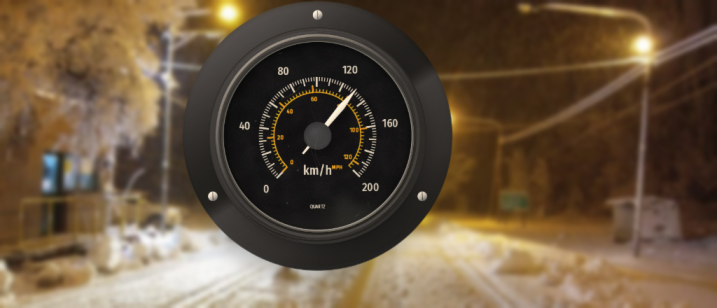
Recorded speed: 130 km/h
